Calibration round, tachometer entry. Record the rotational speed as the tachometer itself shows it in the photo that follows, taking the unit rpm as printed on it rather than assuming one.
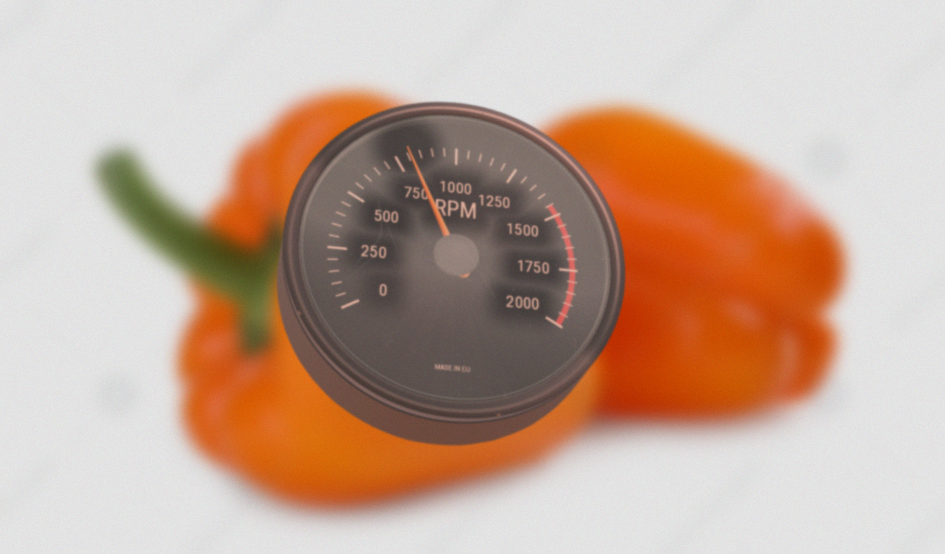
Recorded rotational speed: 800 rpm
